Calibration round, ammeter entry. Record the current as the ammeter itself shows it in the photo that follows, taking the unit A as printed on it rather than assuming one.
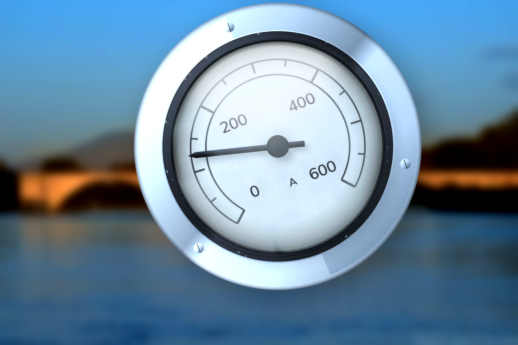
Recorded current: 125 A
